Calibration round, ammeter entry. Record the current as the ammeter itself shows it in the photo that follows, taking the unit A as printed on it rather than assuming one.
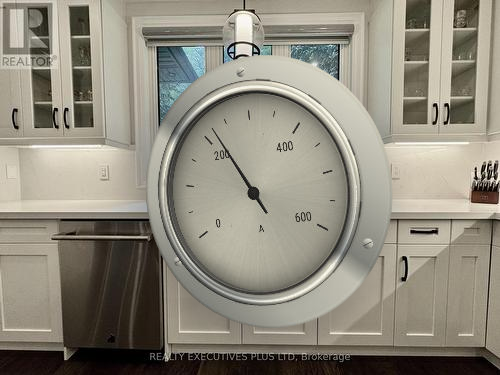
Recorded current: 225 A
